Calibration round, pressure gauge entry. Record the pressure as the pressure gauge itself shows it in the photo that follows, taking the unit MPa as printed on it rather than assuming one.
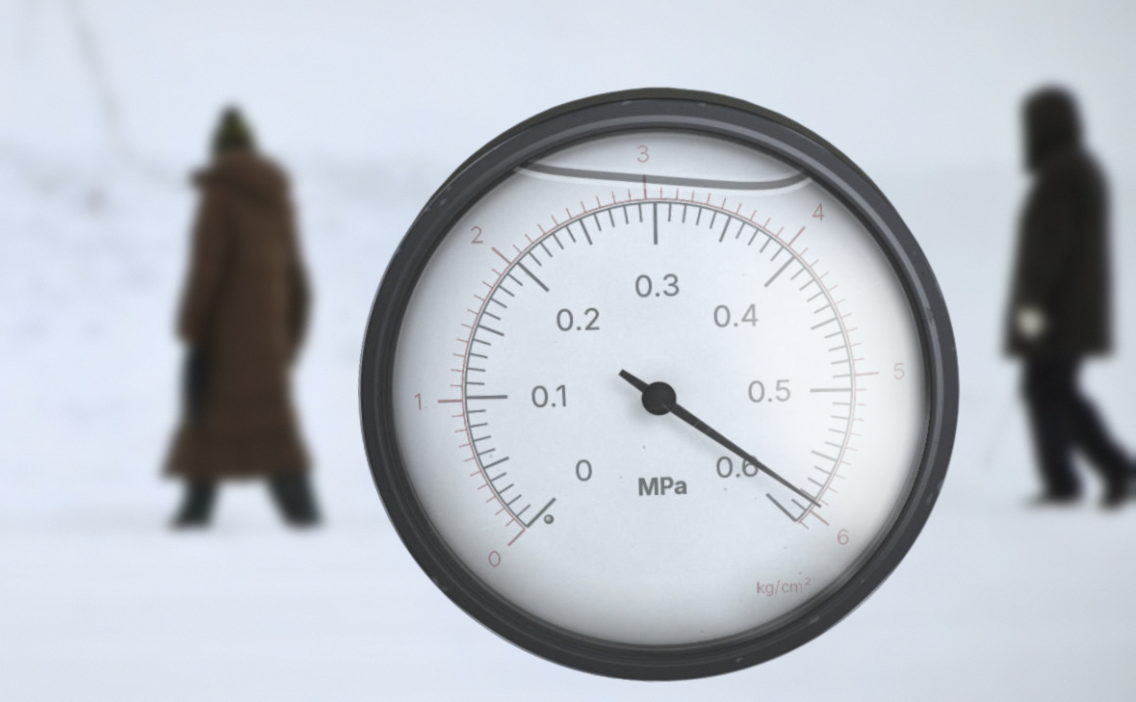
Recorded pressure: 0.58 MPa
